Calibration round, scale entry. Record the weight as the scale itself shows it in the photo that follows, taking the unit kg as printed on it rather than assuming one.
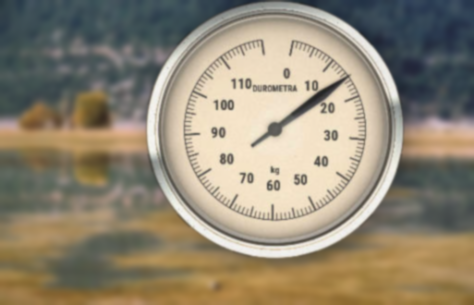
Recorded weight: 15 kg
